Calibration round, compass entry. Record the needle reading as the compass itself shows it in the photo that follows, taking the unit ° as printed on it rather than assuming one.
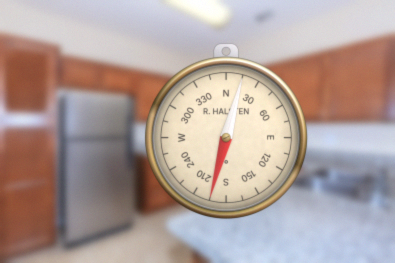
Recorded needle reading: 195 °
